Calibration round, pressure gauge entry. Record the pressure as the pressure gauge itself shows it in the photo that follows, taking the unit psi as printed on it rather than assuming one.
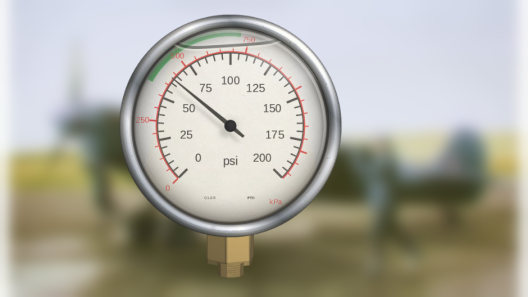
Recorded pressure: 62.5 psi
